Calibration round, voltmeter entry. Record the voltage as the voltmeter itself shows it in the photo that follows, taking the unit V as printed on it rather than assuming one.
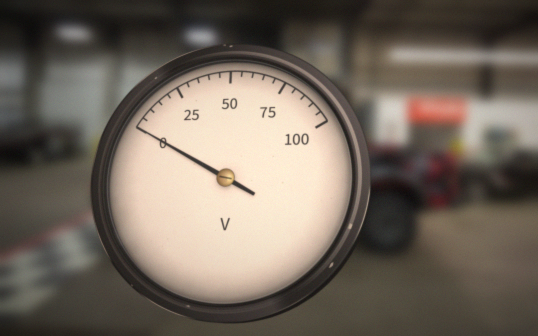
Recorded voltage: 0 V
